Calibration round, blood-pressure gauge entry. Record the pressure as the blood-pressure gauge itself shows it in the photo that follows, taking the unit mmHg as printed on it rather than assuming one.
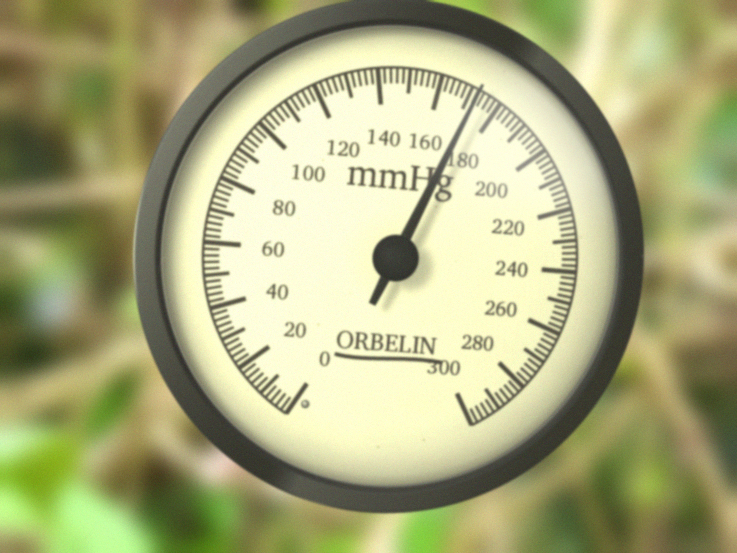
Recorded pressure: 172 mmHg
